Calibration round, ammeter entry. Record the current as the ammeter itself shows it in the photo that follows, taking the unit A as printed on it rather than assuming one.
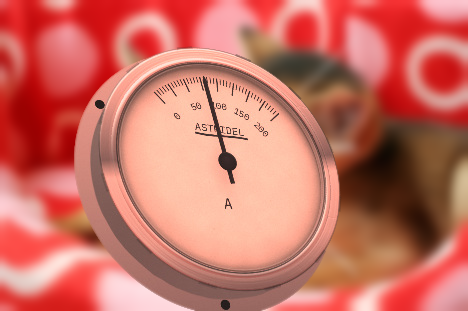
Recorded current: 75 A
